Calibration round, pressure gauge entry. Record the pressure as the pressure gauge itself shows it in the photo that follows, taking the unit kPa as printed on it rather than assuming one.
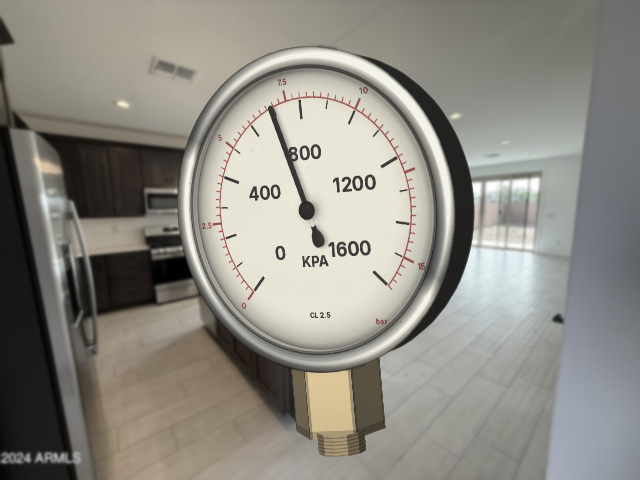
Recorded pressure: 700 kPa
